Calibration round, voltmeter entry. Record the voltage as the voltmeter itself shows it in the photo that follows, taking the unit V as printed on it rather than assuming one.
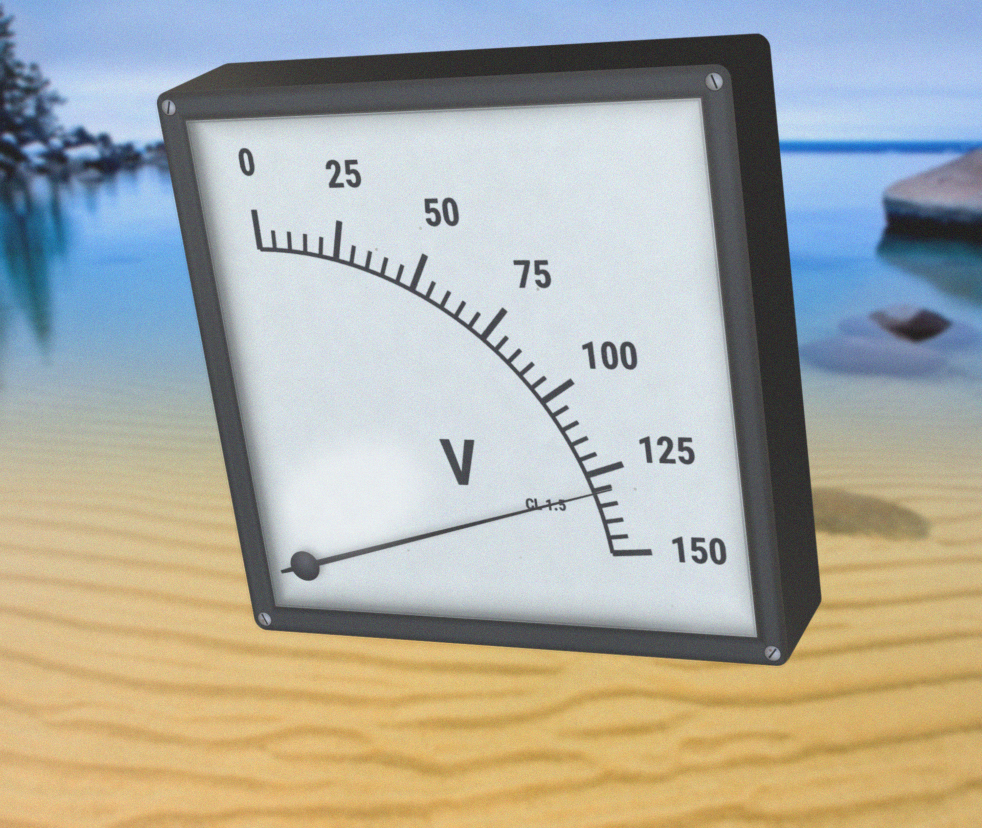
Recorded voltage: 130 V
